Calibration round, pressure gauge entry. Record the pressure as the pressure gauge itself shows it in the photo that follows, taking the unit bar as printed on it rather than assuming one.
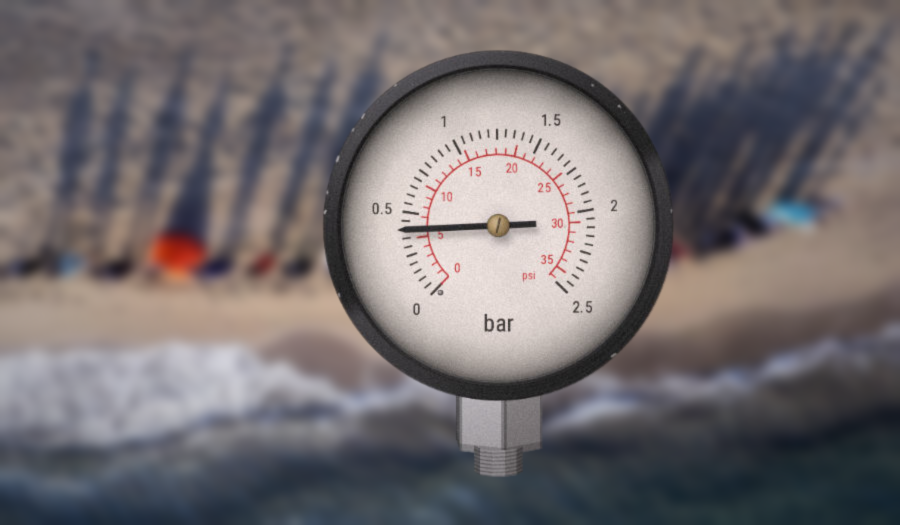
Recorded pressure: 0.4 bar
